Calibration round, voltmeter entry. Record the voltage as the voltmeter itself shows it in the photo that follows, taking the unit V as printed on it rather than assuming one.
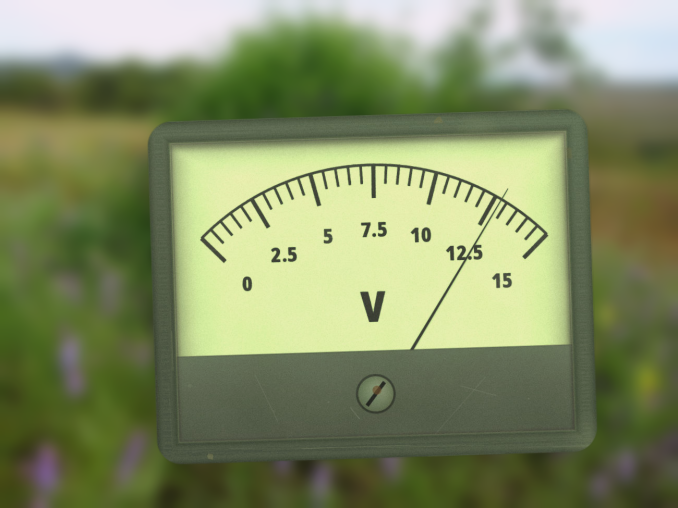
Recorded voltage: 12.75 V
